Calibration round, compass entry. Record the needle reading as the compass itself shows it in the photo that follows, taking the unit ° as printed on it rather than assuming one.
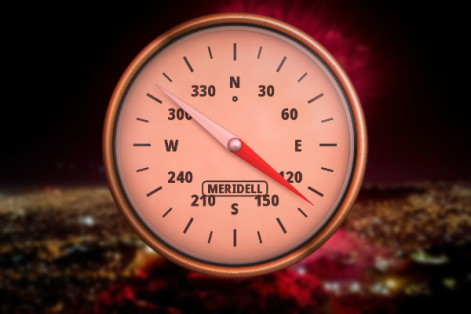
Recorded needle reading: 127.5 °
